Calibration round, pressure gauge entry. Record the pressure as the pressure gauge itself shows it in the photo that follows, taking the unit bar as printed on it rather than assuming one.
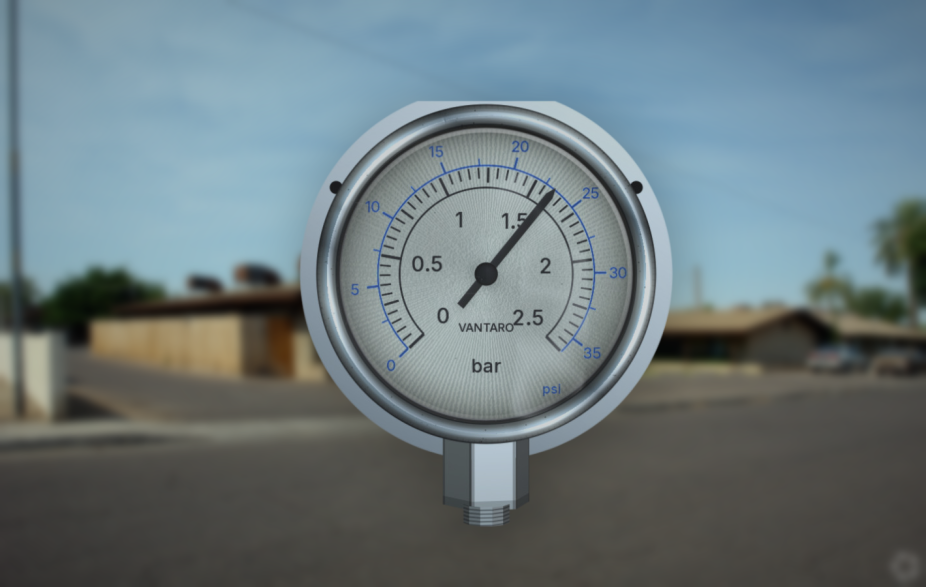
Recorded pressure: 1.6 bar
